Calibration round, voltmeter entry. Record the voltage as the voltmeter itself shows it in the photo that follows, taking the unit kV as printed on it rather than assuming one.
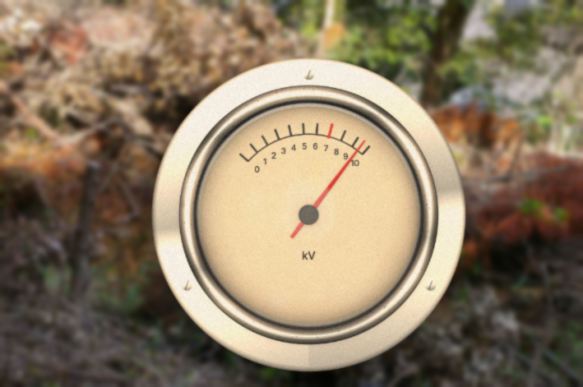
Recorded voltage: 9.5 kV
